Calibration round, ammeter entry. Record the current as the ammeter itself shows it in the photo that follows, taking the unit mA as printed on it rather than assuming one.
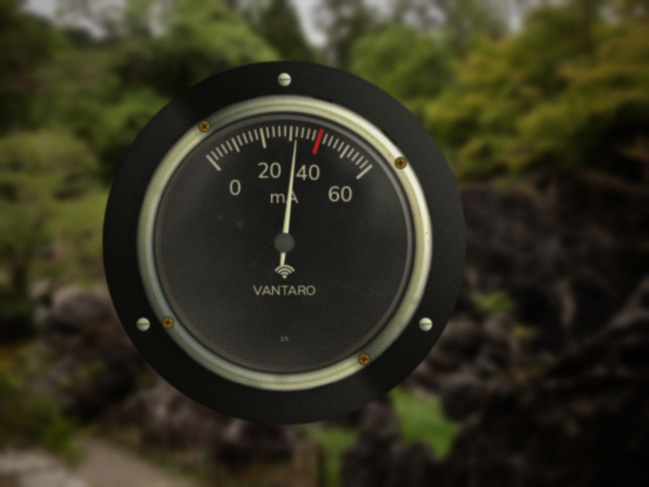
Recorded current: 32 mA
